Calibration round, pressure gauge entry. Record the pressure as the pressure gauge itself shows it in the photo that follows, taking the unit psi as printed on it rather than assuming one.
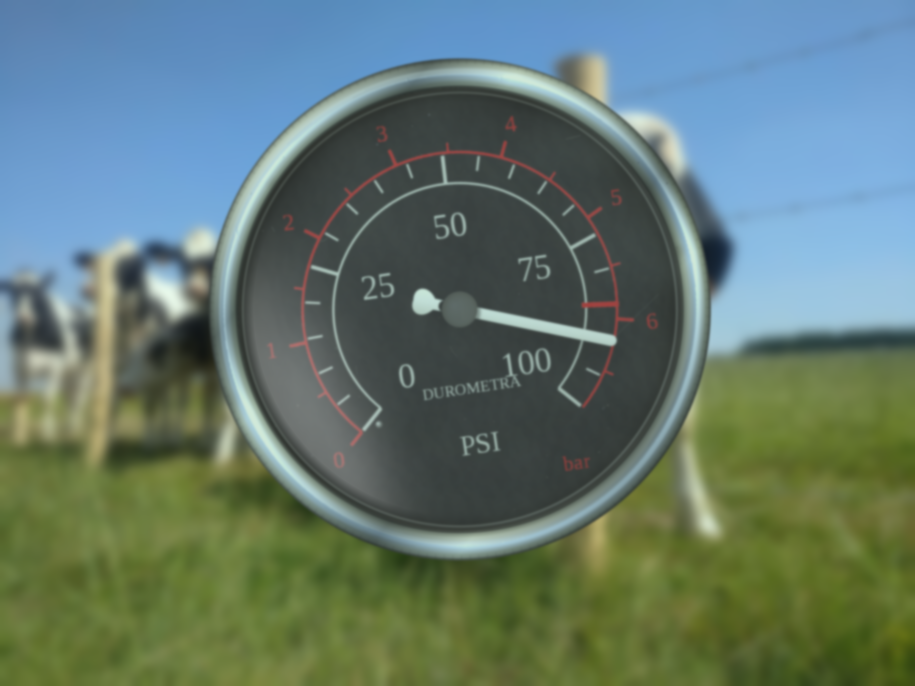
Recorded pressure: 90 psi
